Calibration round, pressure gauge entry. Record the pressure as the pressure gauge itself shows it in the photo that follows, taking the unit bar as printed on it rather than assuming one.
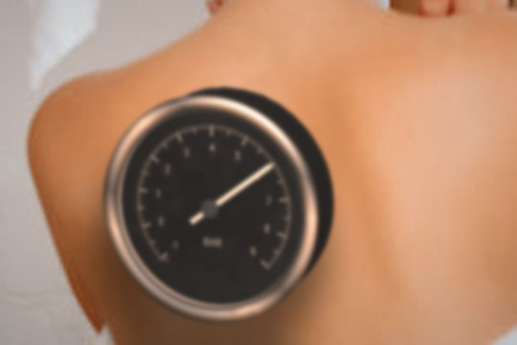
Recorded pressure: 6 bar
